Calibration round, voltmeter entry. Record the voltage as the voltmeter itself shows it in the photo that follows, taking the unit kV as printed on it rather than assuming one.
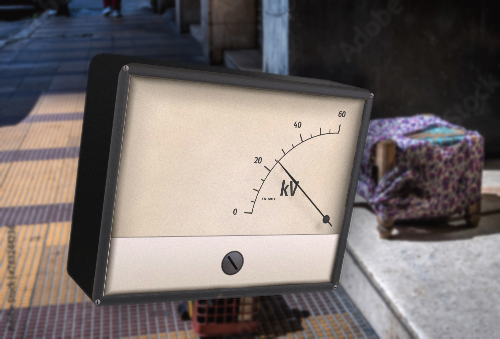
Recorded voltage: 25 kV
